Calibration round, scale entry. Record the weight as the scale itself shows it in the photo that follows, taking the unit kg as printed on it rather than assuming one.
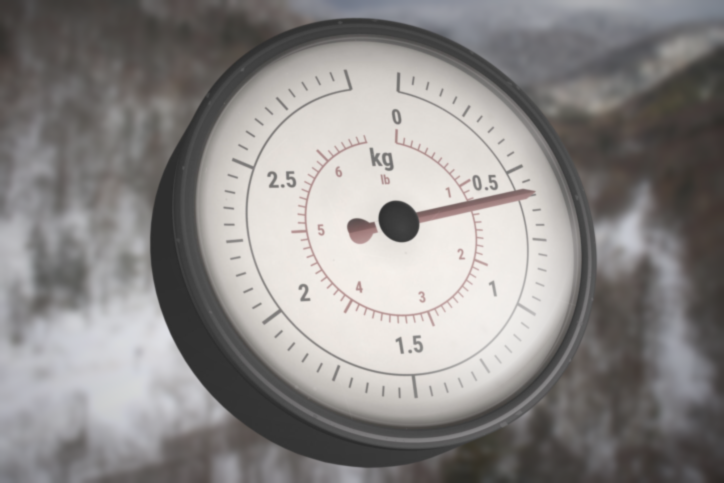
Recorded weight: 0.6 kg
